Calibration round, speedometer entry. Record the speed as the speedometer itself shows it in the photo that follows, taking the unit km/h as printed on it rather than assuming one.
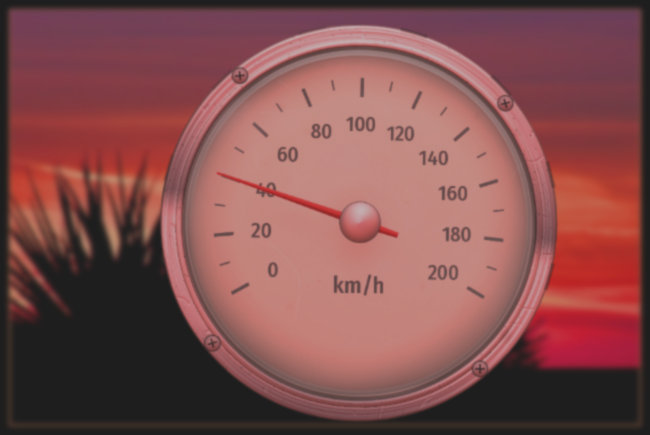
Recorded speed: 40 km/h
